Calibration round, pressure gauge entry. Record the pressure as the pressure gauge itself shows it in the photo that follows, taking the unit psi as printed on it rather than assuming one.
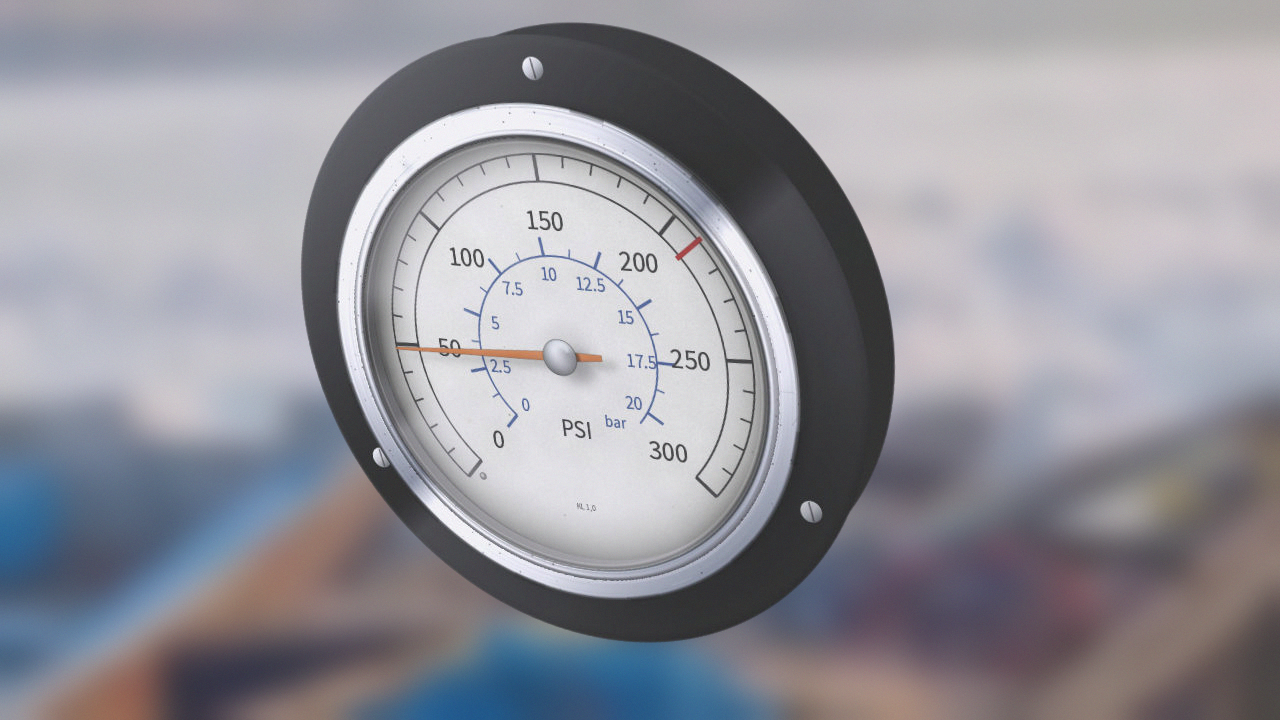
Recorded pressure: 50 psi
